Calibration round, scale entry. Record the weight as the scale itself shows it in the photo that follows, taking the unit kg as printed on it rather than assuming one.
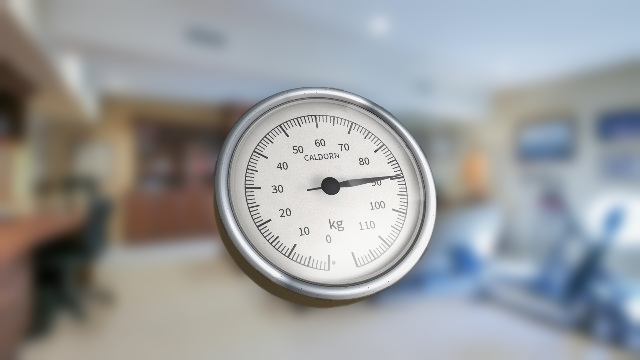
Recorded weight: 90 kg
